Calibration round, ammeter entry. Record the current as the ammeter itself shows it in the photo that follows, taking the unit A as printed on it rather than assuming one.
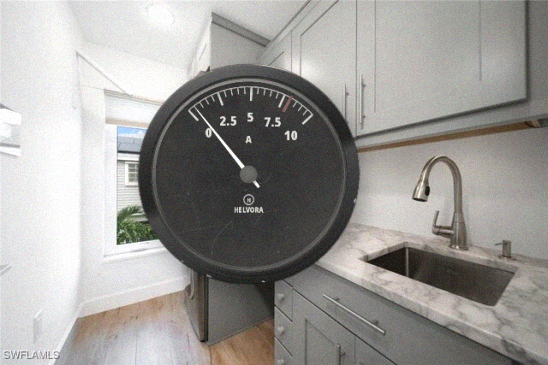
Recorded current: 0.5 A
